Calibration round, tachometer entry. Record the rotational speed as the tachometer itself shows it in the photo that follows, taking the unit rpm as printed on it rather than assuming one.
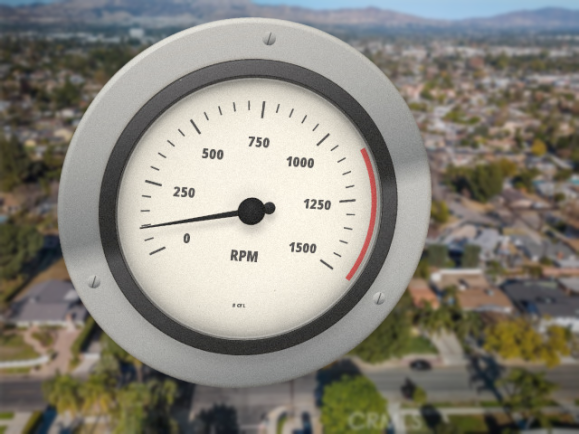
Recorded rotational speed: 100 rpm
